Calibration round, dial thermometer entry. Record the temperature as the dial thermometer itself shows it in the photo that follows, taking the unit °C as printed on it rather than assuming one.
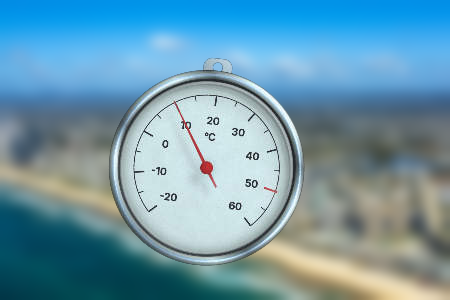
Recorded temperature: 10 °C
